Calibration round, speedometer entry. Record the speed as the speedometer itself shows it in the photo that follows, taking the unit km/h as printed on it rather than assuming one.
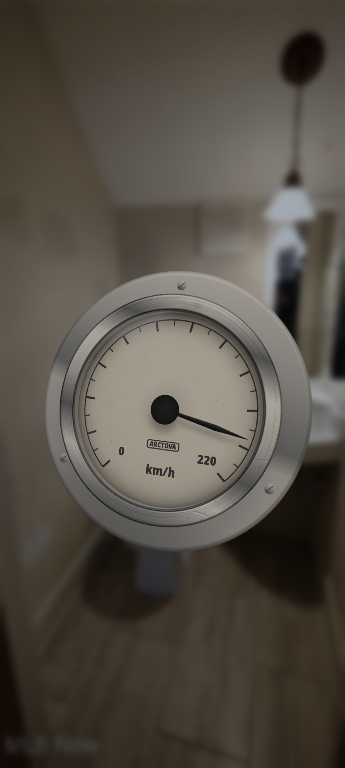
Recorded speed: 195 km/h
